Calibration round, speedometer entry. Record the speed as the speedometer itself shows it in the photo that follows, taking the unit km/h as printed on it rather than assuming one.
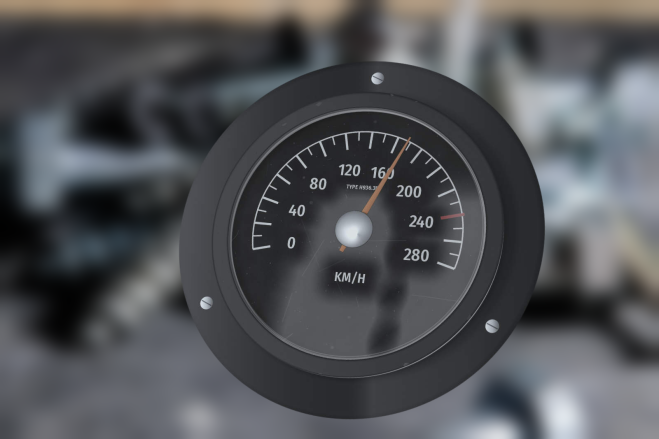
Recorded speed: 170 km/h
